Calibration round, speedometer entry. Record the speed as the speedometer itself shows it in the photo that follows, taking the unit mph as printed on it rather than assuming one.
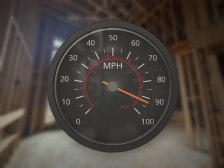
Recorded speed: 92.5 mph
